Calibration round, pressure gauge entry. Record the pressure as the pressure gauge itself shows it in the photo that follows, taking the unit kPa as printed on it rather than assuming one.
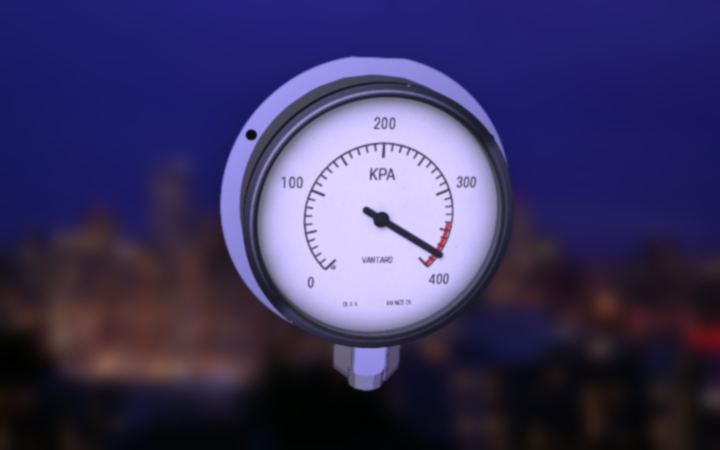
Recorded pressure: 380 kPa
